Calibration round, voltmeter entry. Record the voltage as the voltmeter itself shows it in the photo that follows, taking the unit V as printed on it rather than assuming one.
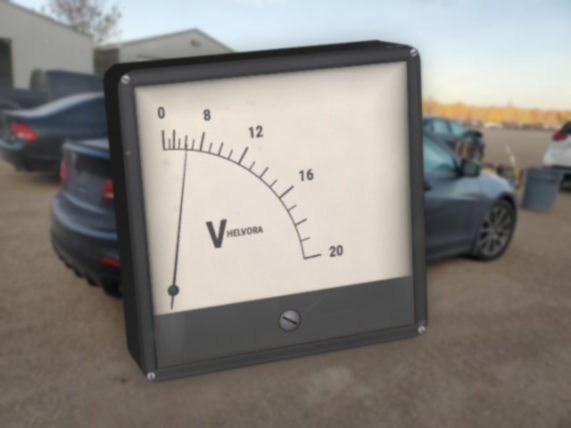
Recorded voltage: 6 V
